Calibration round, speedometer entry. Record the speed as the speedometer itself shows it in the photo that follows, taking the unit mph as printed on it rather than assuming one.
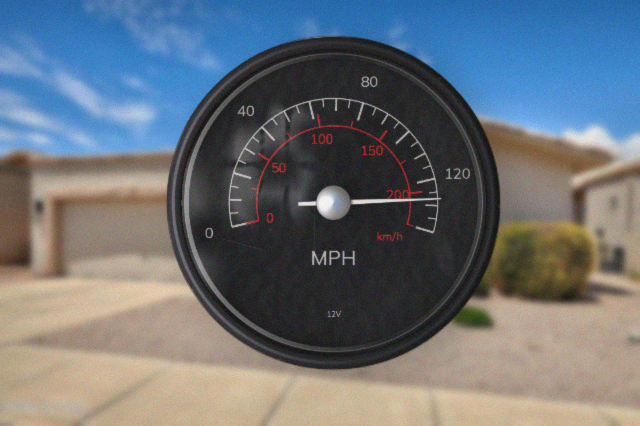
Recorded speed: 127.5 mph
